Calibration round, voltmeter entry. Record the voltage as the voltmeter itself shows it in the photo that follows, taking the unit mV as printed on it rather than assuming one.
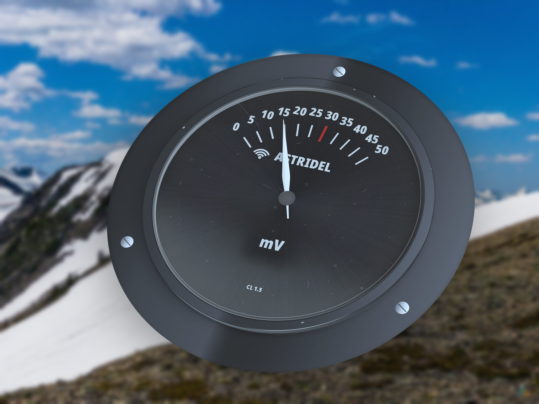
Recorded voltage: 15 mV
